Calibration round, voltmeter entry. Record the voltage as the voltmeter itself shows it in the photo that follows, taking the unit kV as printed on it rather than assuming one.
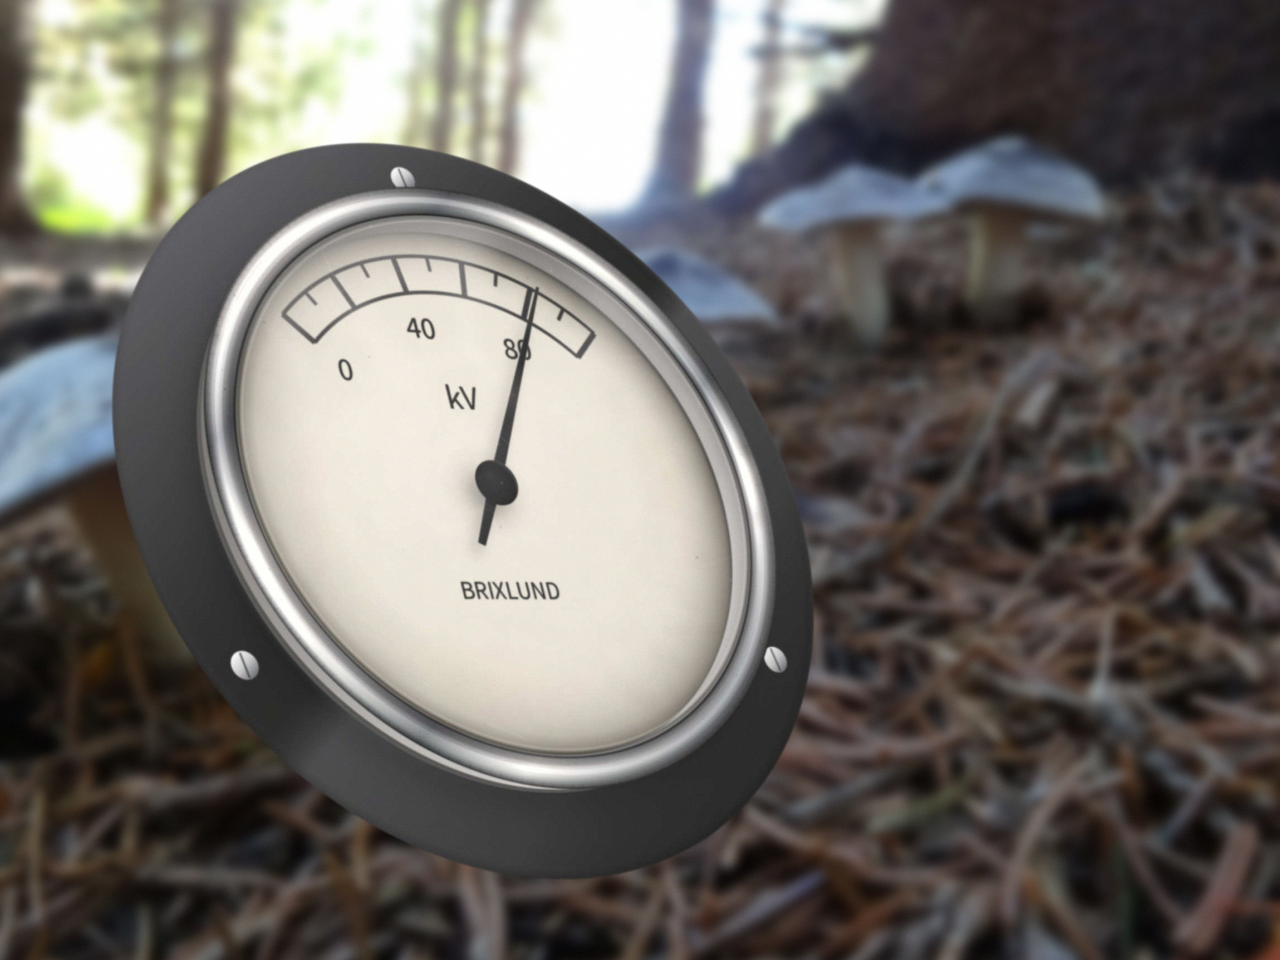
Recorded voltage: 80 kV
